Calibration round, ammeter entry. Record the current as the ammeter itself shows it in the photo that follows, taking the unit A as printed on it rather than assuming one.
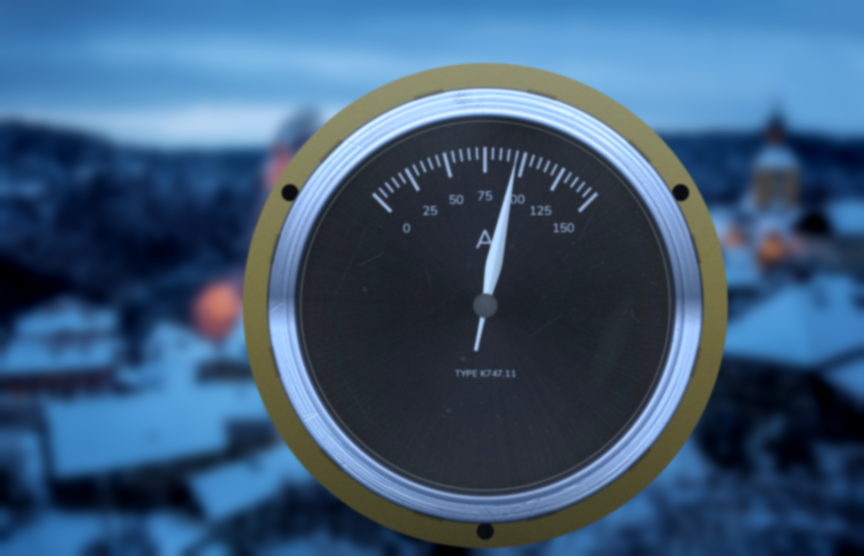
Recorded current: 95 A
